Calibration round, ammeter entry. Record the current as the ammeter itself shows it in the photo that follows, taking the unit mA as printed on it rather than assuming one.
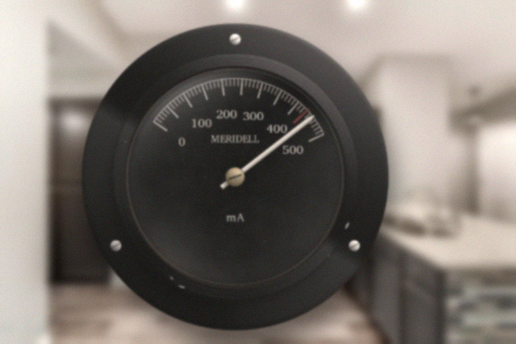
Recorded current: 450 mA
